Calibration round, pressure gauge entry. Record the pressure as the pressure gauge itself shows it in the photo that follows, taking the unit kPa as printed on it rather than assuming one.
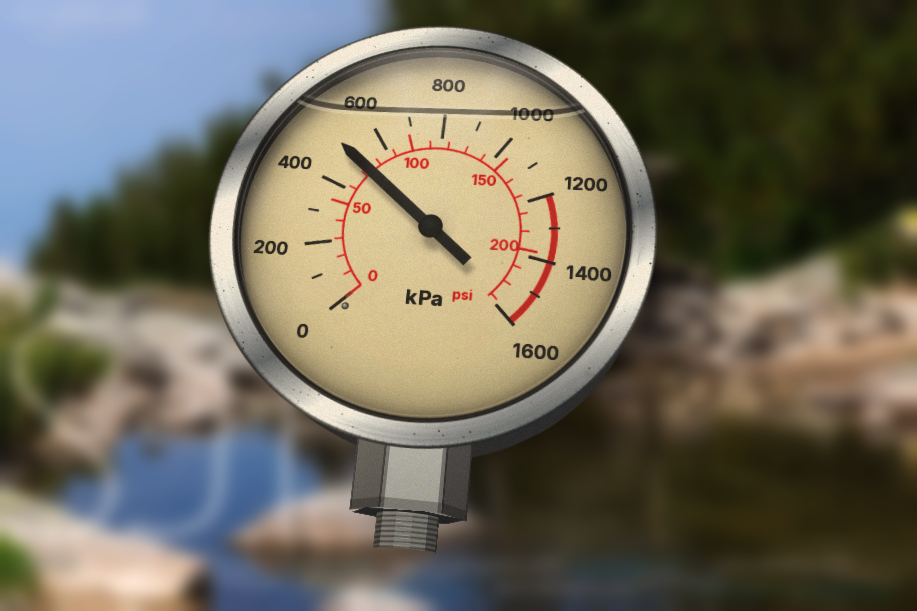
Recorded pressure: 500 kPa
